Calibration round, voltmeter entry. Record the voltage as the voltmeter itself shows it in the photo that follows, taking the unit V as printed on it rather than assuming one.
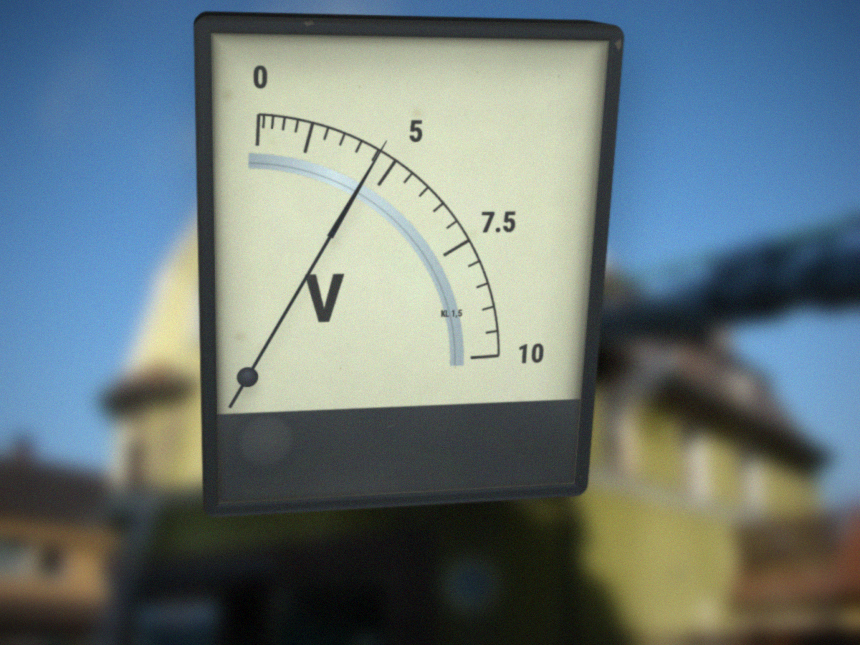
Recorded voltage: 4.5 V
